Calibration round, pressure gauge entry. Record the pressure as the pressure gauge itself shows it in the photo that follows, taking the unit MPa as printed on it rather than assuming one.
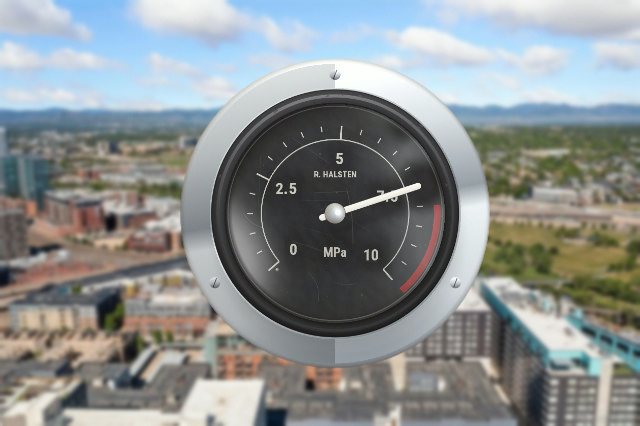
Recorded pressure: 7.5 MPa
